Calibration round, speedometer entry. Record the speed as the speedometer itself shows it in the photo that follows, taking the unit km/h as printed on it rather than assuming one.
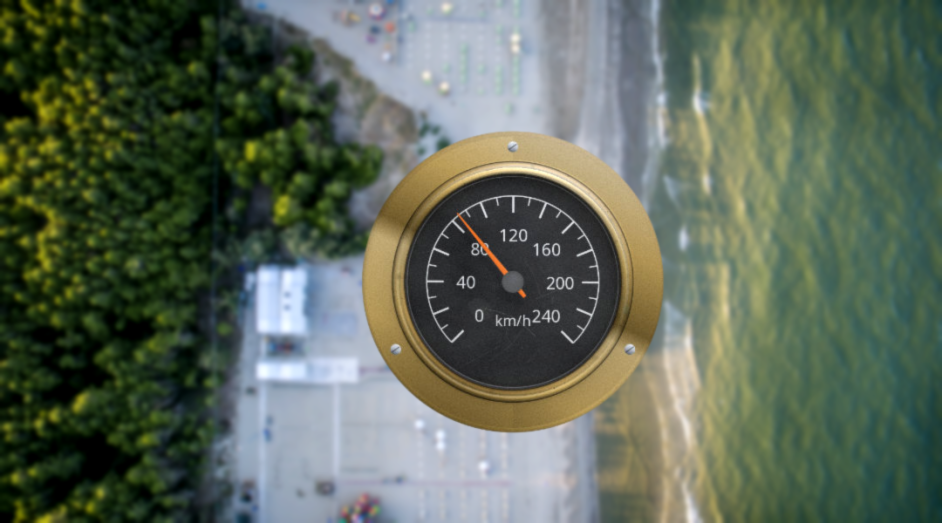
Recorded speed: 85 km/h
